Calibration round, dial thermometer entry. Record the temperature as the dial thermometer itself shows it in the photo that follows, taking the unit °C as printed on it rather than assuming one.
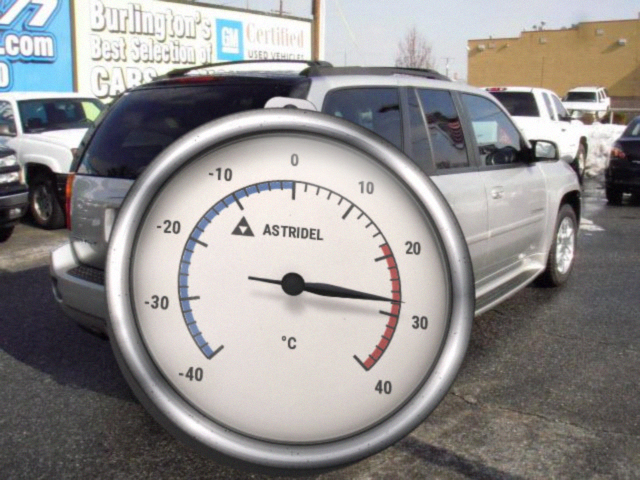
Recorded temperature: 28 °C
